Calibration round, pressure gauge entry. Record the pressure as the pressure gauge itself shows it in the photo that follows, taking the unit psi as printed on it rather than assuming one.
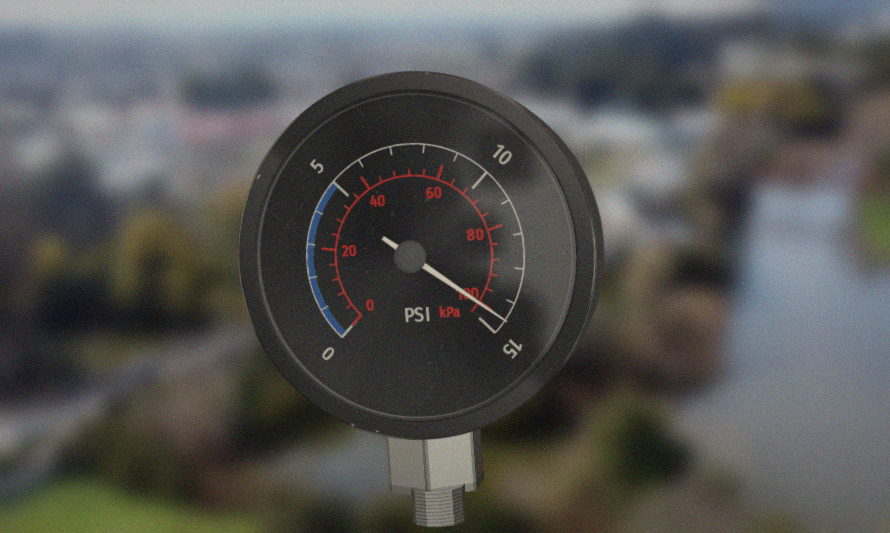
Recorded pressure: 14.5 psi
